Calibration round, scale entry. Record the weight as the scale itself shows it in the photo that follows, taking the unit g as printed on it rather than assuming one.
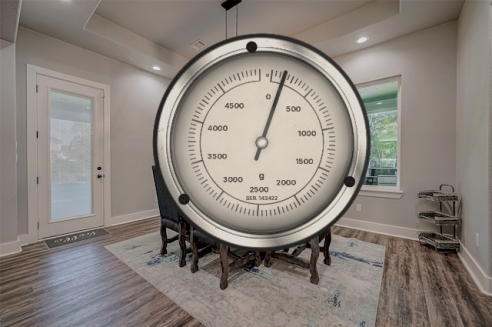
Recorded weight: 150 g
